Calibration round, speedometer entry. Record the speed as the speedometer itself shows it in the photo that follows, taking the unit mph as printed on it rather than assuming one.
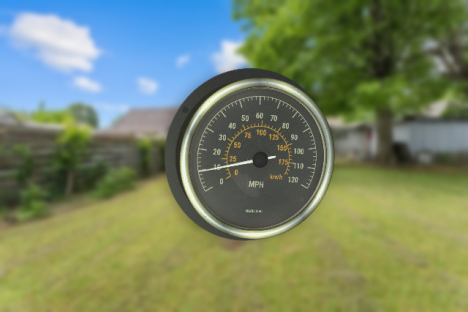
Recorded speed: 10 mph
